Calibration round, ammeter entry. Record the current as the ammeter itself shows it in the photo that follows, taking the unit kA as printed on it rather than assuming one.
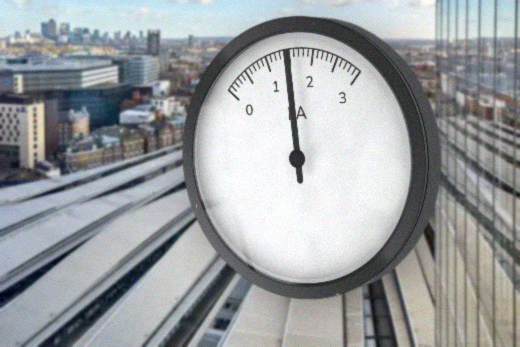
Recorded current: 1.5 kA
